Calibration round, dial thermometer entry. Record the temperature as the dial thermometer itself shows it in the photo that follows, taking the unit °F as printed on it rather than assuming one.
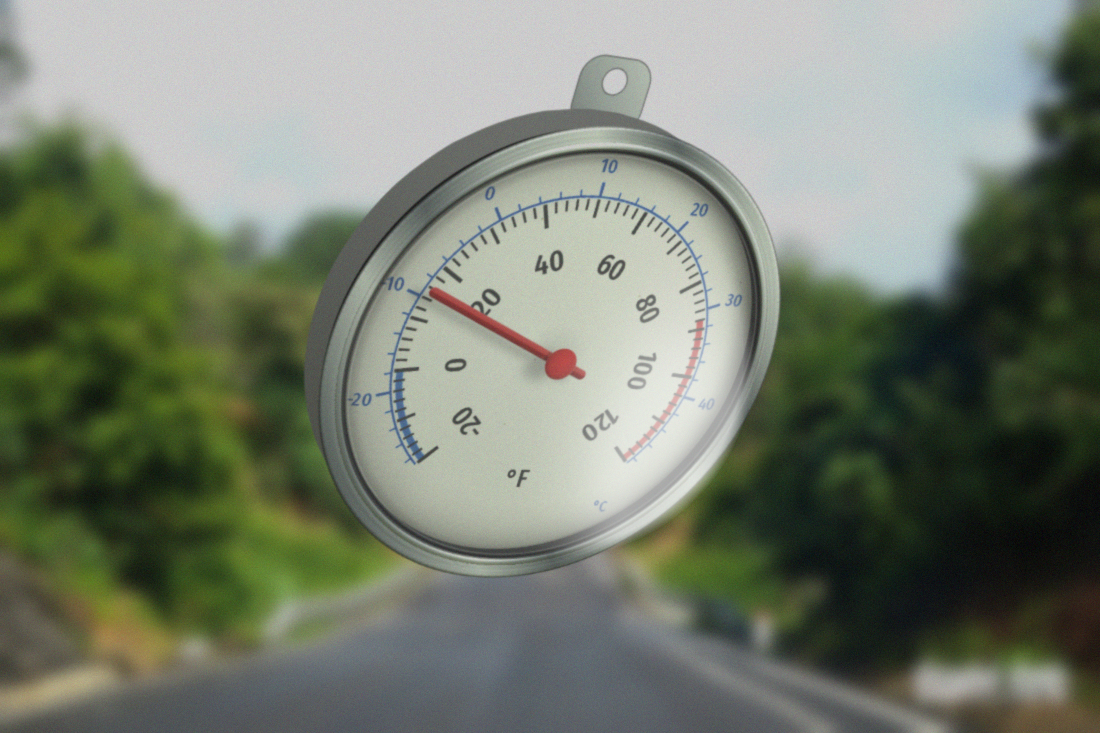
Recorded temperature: 16 °F
